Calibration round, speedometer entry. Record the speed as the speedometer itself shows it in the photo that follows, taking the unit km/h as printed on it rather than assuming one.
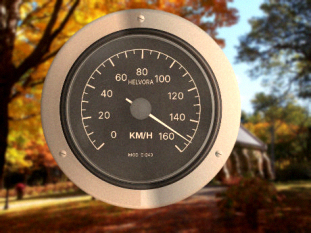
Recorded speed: 152.5 km/h
